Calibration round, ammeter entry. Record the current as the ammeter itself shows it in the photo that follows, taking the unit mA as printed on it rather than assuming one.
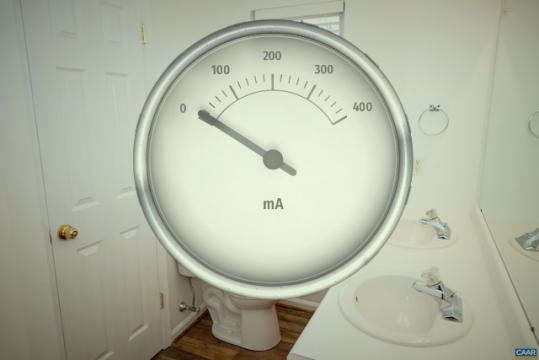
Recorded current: 10 mA
